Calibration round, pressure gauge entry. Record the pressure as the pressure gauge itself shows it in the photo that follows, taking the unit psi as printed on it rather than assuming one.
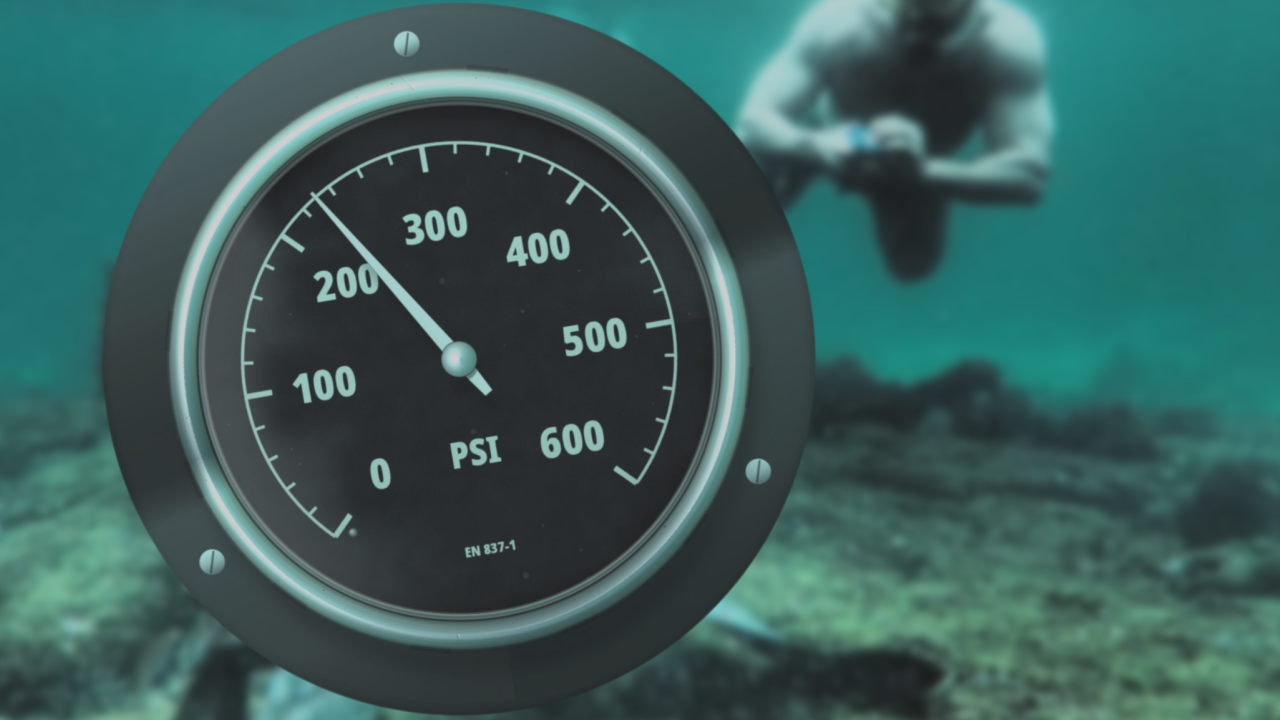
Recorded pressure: 230 psi
